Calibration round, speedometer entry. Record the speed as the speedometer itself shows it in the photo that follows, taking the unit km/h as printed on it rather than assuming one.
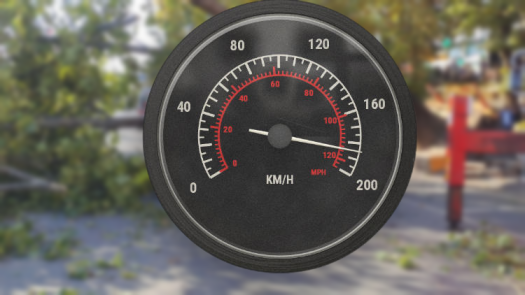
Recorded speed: 185 km/h
